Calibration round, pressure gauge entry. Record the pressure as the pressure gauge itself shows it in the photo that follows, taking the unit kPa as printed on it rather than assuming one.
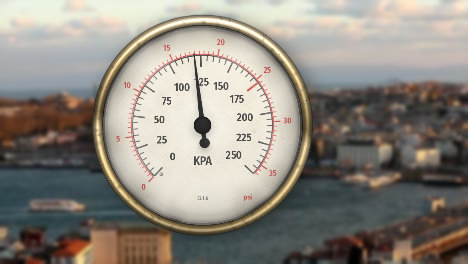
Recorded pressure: 120 kPa
